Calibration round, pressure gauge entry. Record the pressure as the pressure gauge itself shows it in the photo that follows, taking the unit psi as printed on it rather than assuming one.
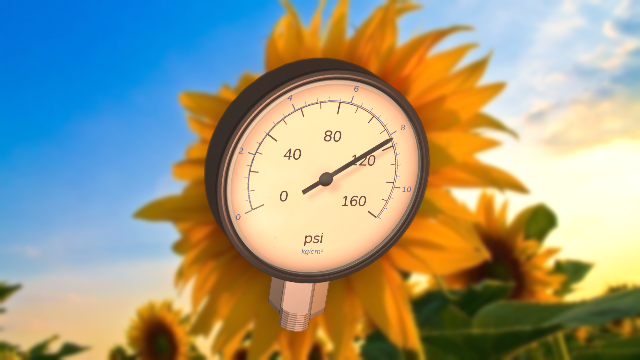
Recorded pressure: 115 psi
